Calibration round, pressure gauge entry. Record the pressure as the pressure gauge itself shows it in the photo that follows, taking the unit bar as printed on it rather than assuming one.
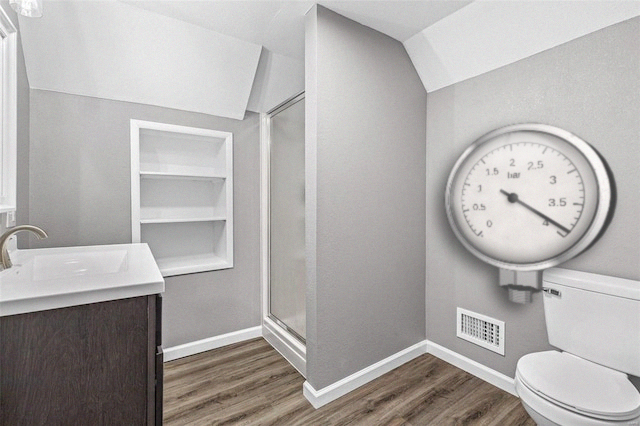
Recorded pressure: 3.9 bar
